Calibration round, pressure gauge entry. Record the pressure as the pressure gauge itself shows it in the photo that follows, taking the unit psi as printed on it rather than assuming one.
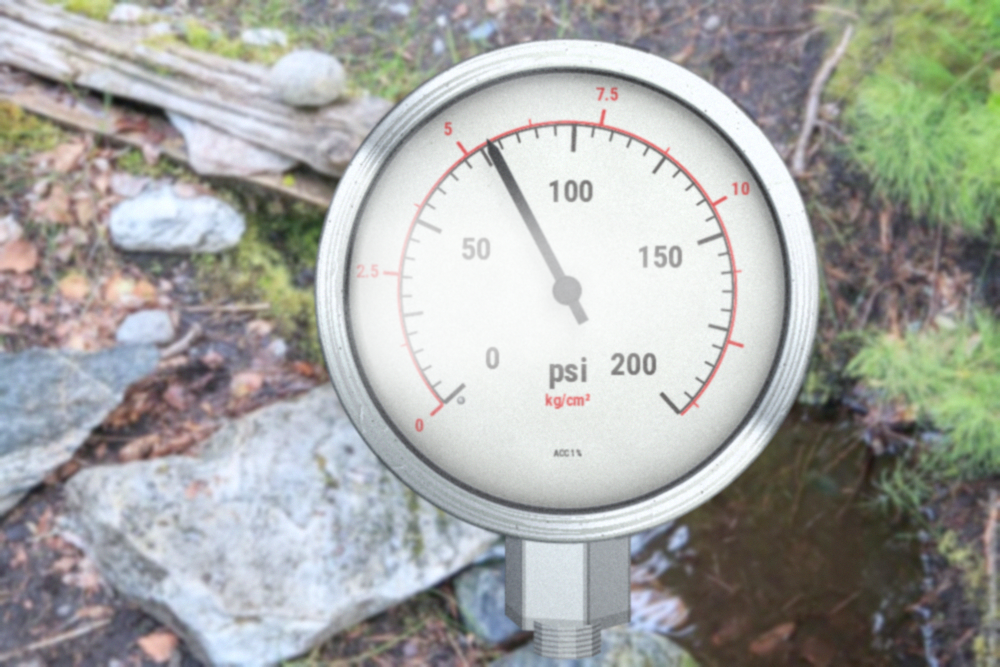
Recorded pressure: 77.5 psi
